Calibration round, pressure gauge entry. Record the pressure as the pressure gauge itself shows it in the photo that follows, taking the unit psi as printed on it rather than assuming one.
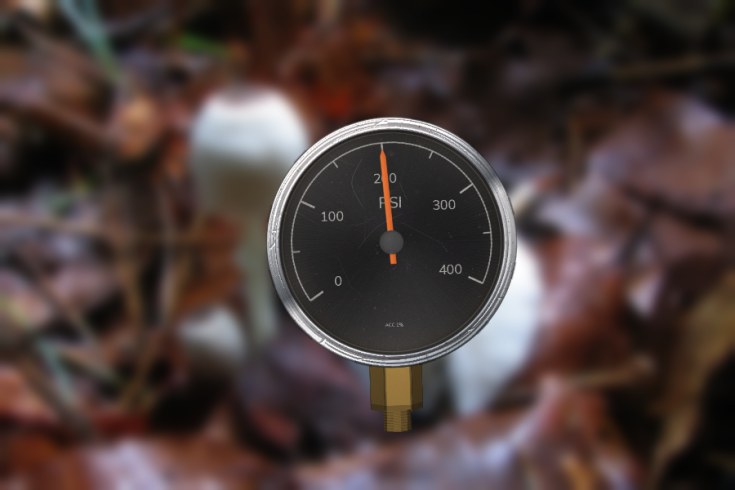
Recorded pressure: 200 psi
